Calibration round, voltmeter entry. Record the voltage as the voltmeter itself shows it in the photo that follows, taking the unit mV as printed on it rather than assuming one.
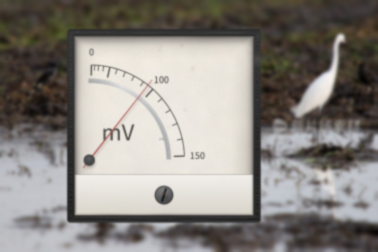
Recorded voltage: 95 mV
